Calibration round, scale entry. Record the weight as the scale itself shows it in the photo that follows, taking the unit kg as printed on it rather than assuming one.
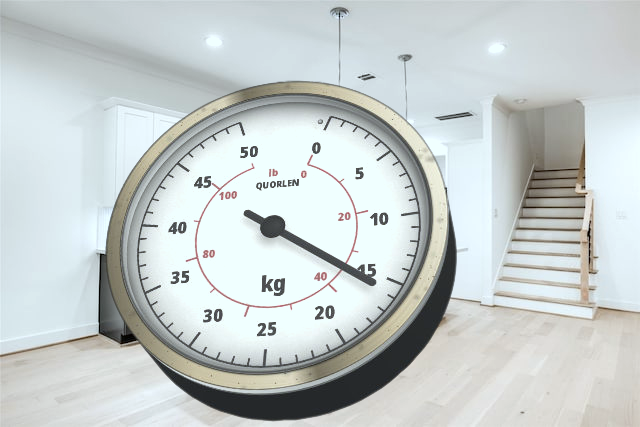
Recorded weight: 16 kg
